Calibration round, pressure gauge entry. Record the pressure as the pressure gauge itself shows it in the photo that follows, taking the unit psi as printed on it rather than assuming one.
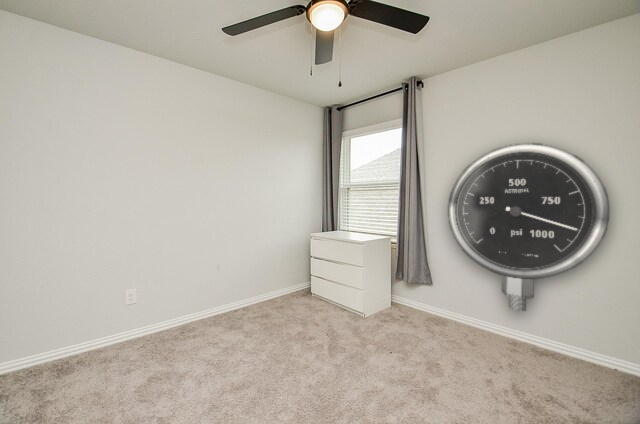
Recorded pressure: 900 psi
